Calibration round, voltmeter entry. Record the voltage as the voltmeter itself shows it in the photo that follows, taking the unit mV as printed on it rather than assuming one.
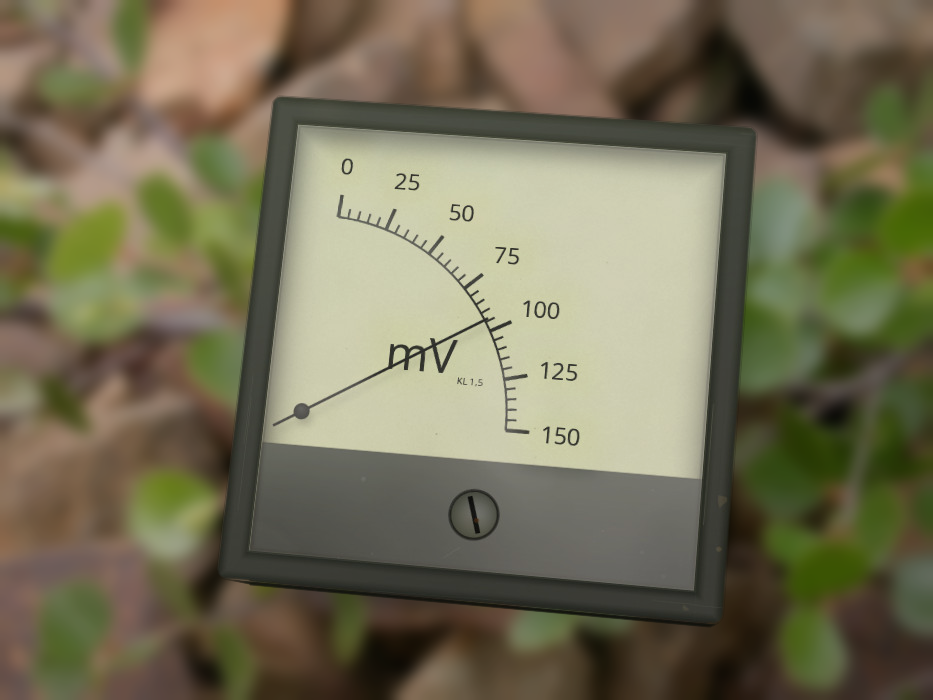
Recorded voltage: 95 mV
